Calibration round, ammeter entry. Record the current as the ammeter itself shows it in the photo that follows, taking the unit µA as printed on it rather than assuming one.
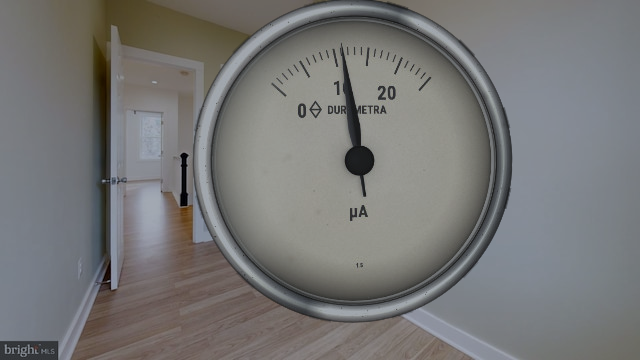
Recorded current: 11 µA
